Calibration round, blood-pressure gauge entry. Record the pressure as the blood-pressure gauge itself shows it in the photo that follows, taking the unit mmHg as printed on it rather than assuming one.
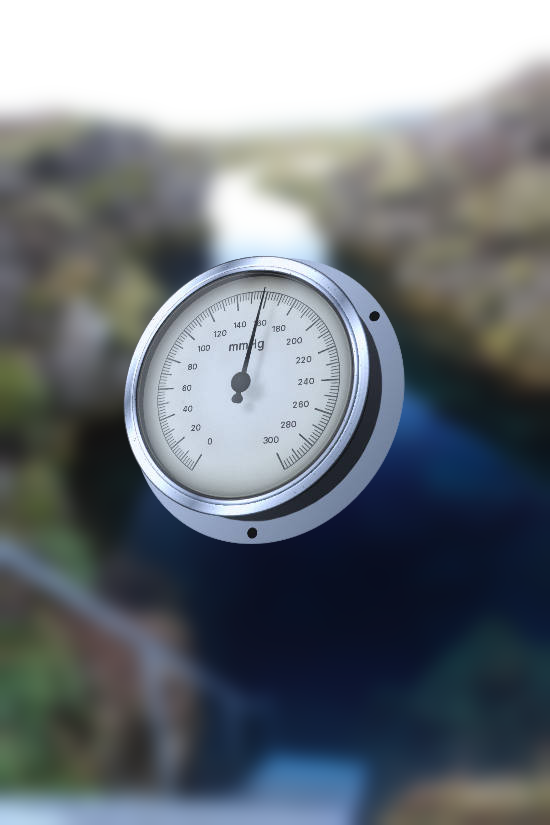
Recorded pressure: 160 mmHg
